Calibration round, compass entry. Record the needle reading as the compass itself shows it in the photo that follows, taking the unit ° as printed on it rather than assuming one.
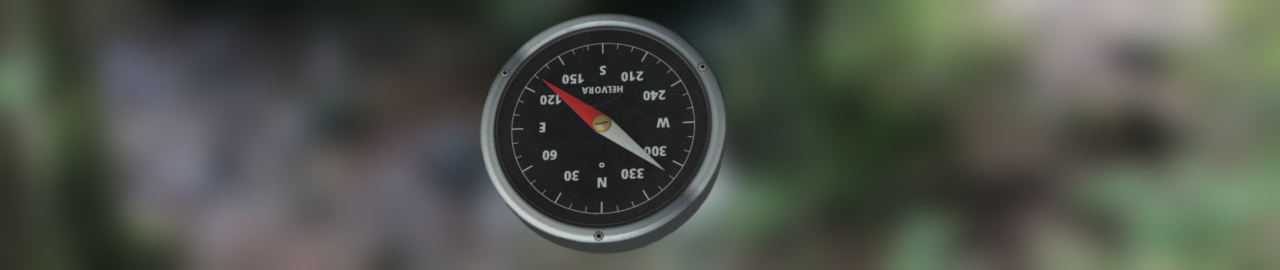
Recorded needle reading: 130 °
